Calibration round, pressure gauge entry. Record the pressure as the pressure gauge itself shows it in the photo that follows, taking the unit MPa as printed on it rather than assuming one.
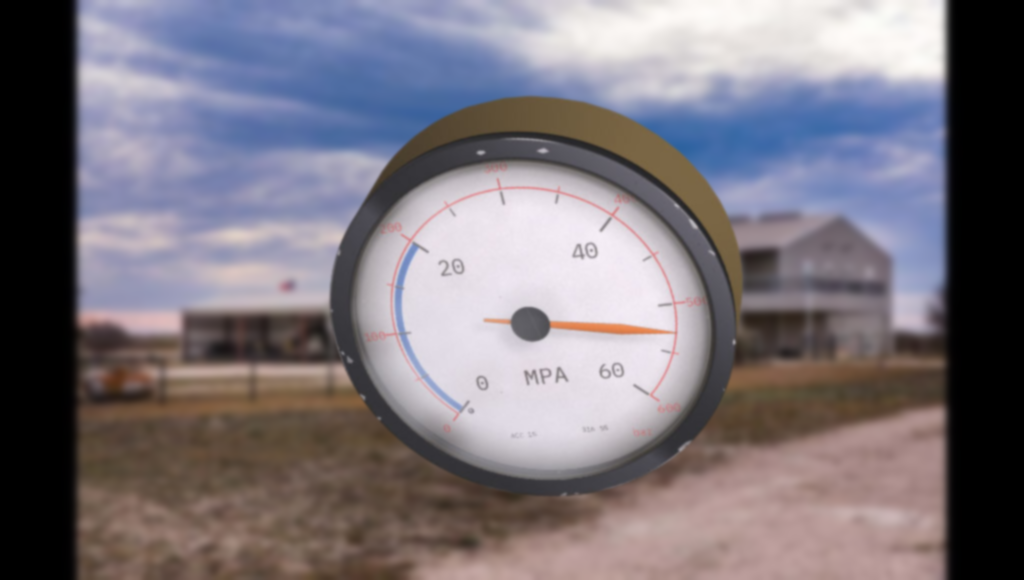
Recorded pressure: 52.5 MPa
